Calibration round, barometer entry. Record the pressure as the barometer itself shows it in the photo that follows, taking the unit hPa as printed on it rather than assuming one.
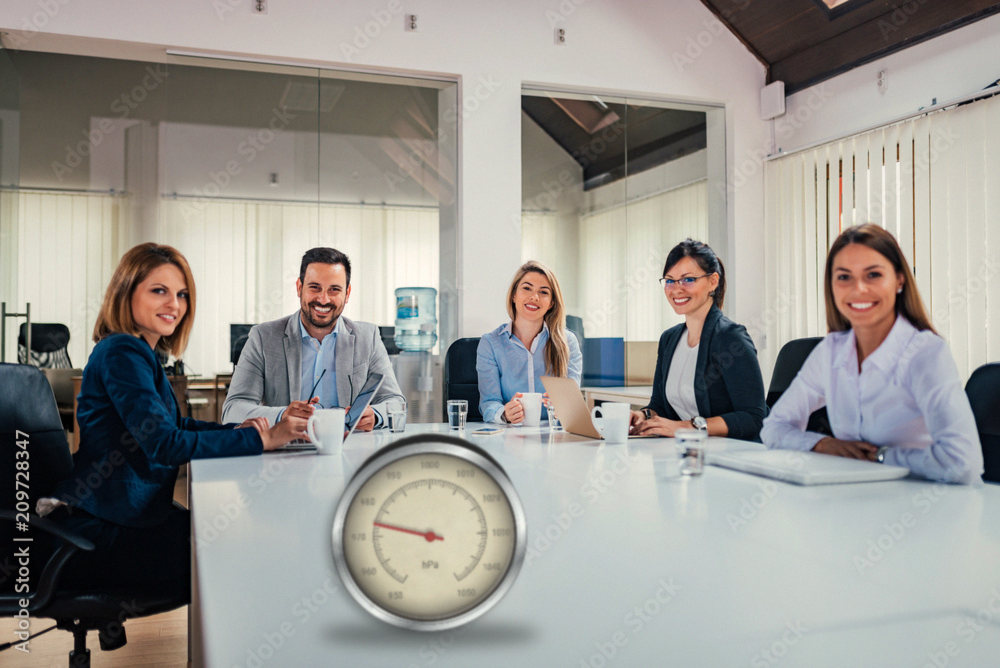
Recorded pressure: 975 hPa
